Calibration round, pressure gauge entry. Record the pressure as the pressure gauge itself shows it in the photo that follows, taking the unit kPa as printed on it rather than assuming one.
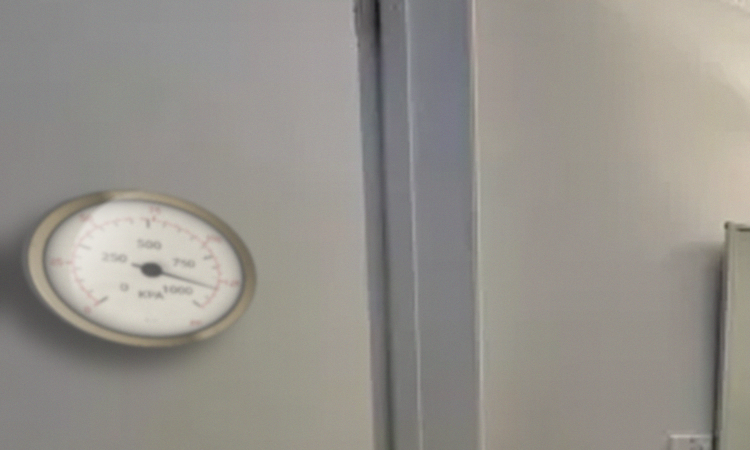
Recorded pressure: 900 kPa
